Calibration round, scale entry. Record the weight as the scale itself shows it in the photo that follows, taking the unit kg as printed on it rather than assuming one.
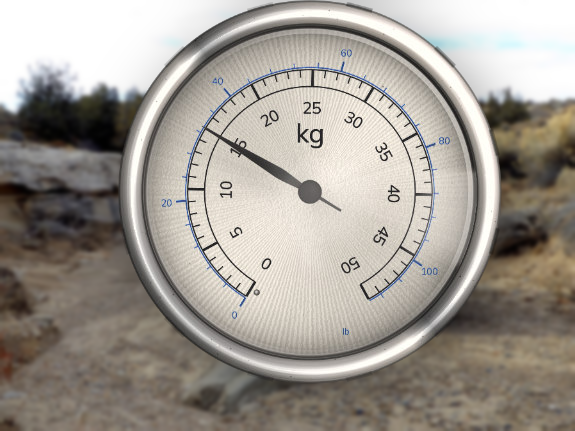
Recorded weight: 15 kg
